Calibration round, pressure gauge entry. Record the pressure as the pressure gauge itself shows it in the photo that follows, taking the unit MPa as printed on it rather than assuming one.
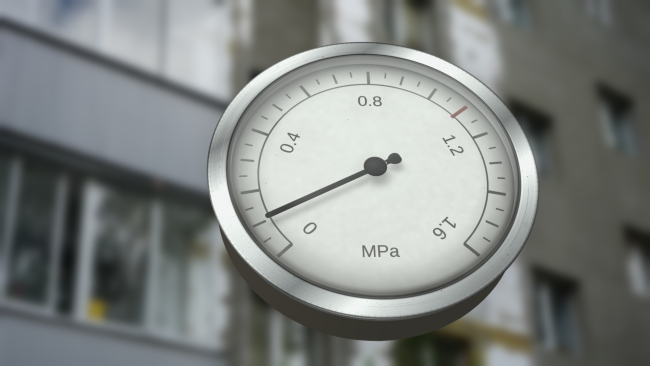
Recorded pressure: 0.1 MPa
